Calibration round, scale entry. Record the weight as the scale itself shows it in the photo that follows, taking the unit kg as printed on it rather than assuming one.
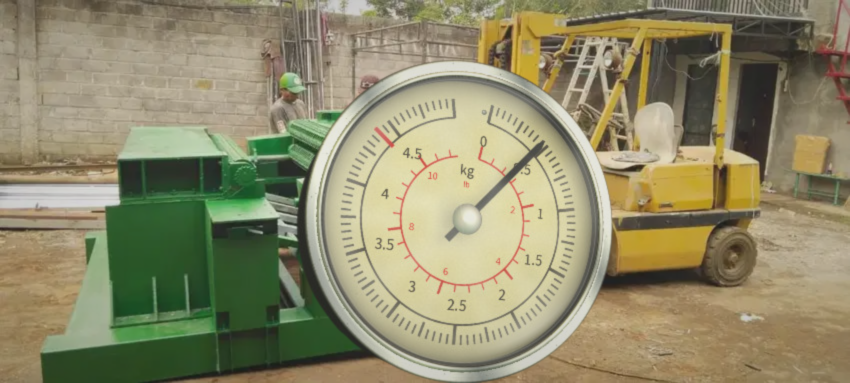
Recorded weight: 0.45 kg
